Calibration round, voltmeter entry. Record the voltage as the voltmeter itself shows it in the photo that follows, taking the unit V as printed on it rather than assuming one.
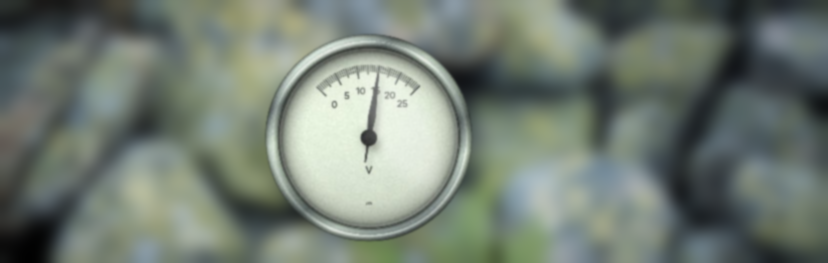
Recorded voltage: 15 V
